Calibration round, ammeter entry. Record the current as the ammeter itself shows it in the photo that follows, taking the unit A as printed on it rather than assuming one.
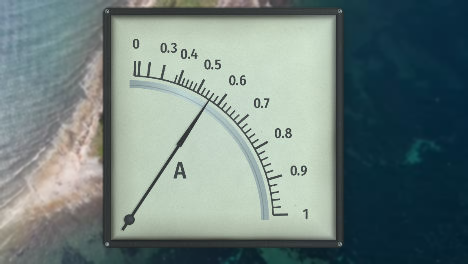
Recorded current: 0.56 A
